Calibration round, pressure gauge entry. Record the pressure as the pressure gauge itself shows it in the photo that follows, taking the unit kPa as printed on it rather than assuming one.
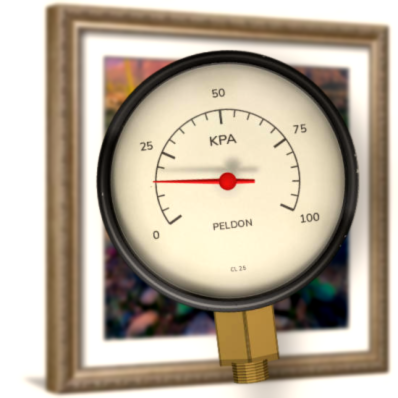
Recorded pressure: 15 kPa
